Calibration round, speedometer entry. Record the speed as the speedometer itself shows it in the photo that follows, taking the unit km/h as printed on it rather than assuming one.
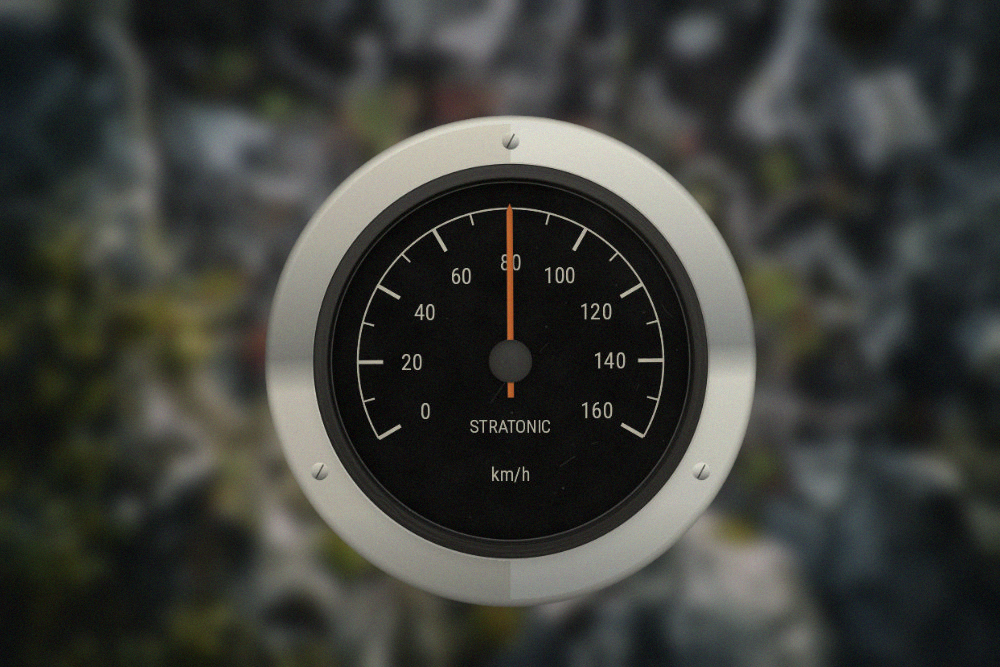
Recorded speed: 80 km/h
